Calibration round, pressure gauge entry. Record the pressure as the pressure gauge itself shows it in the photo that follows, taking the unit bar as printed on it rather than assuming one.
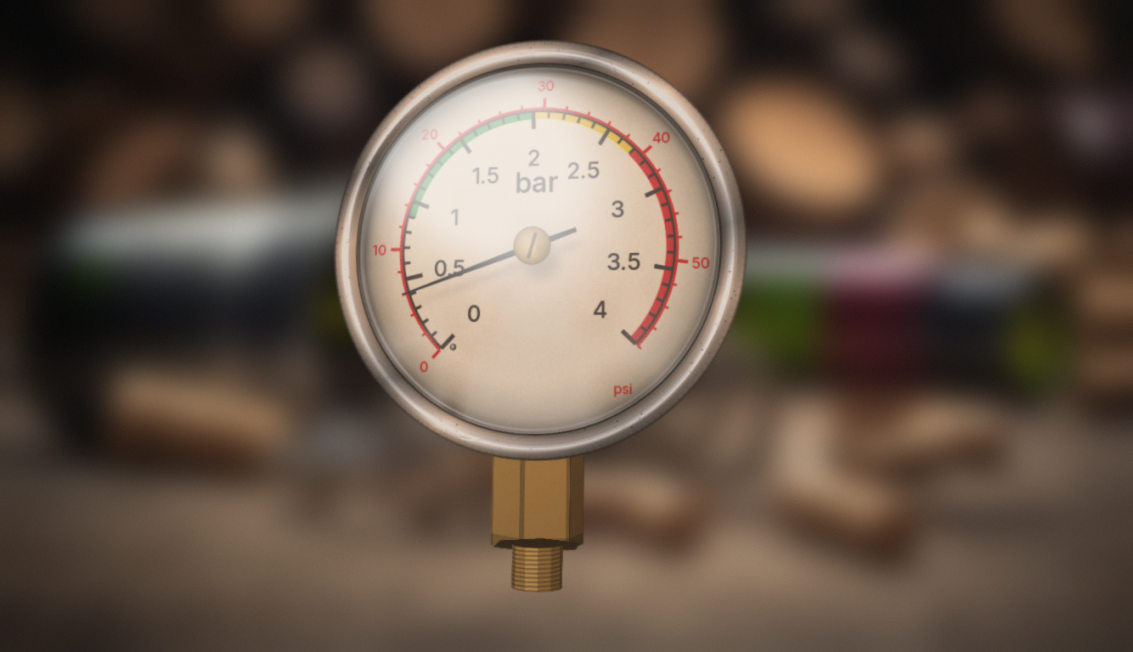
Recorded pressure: 0.4 bar
